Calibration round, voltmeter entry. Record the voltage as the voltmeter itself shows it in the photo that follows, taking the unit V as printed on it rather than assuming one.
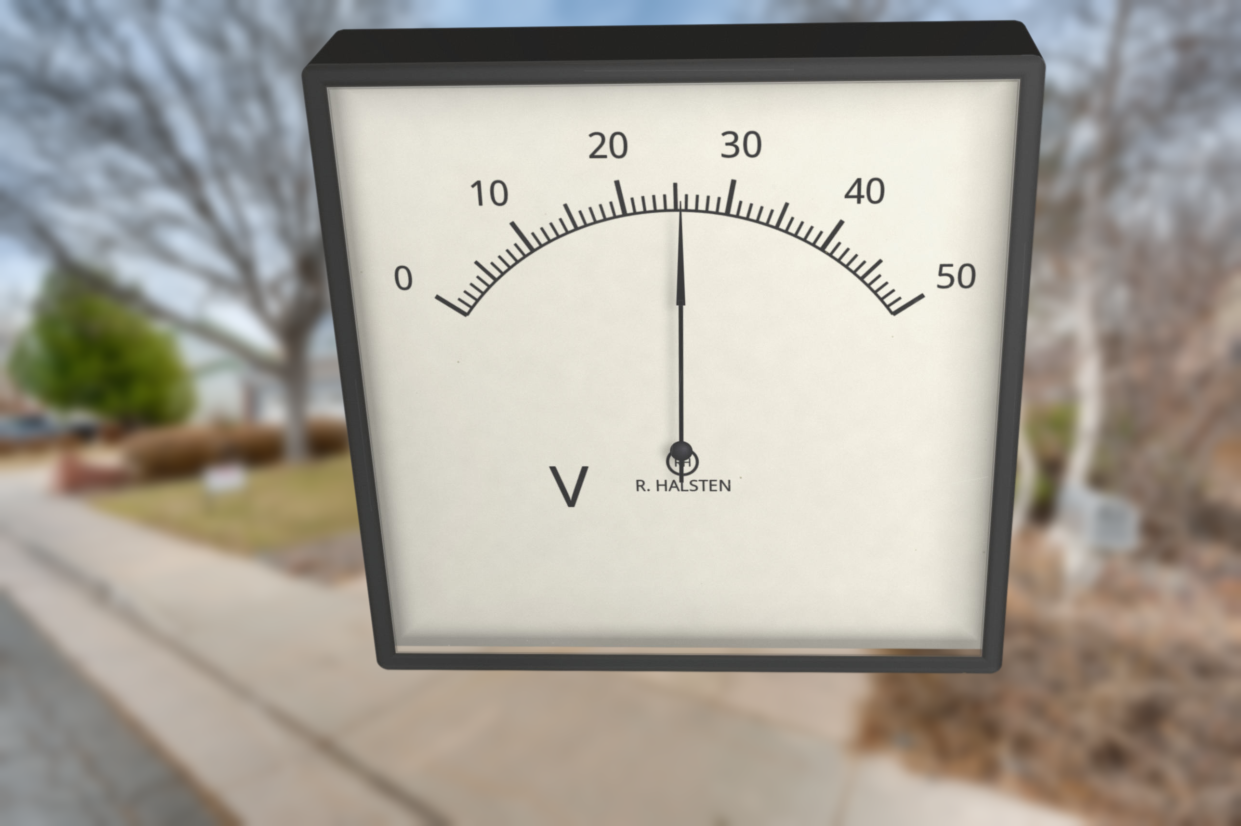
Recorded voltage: 25.5 V
